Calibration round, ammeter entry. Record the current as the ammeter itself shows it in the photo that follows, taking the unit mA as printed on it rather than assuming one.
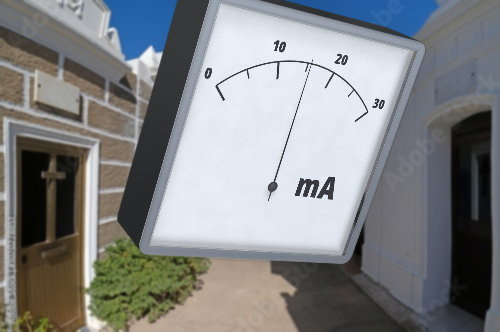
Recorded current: 15 mA
